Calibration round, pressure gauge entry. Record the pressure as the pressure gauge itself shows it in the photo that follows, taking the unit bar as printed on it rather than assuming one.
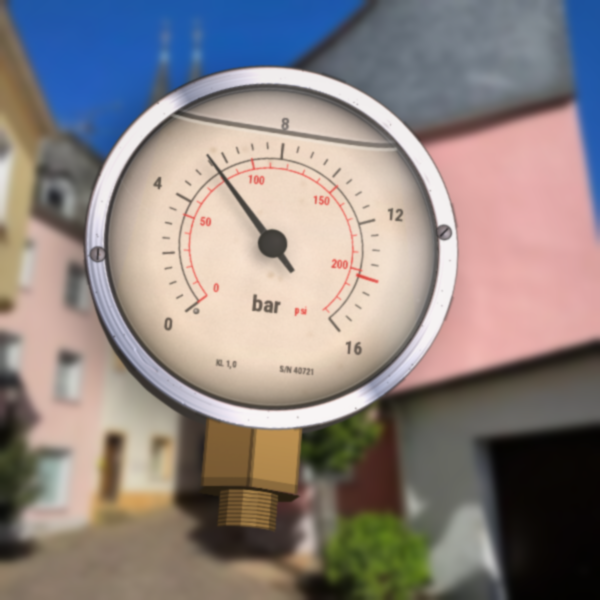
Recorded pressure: 5.5 bar
